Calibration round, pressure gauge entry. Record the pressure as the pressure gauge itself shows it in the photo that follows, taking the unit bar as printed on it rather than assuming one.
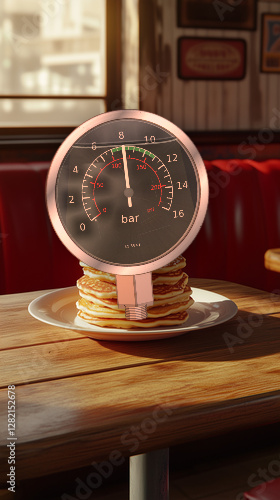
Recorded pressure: 8 bar
